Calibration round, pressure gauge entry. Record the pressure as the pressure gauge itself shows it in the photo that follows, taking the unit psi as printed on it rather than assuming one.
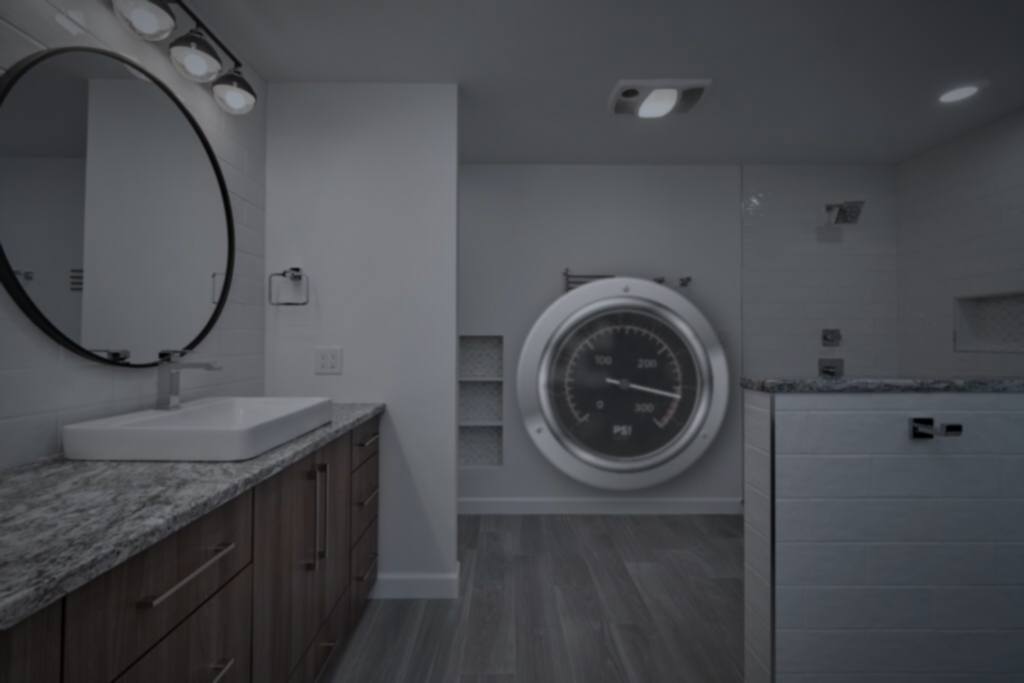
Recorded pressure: 260 psi
